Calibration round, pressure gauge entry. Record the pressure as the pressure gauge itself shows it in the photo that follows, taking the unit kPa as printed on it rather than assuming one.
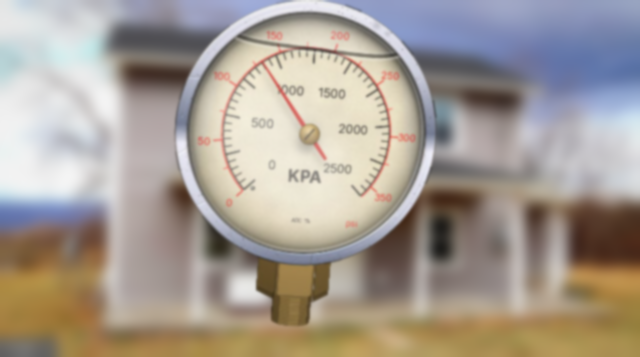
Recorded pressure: 900 kPa
